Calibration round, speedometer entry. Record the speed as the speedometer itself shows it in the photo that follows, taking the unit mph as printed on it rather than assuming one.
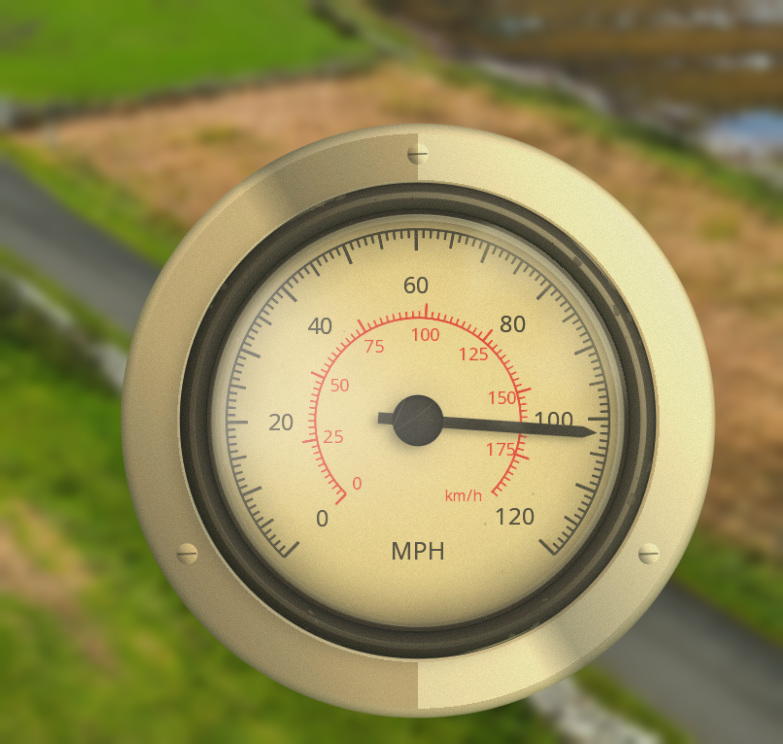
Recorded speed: 102 mph
